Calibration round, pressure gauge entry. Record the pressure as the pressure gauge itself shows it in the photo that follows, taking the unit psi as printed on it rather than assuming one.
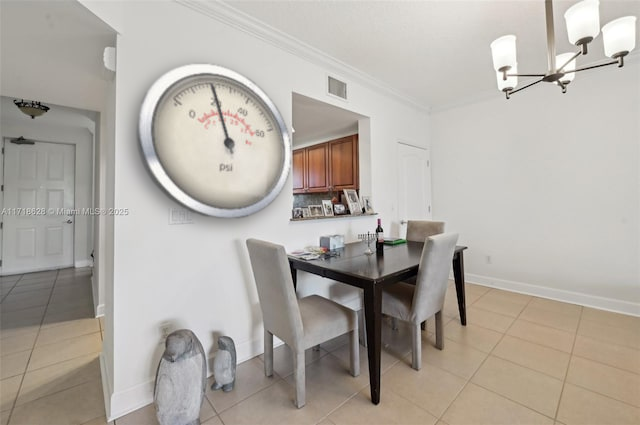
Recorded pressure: 20 psi
